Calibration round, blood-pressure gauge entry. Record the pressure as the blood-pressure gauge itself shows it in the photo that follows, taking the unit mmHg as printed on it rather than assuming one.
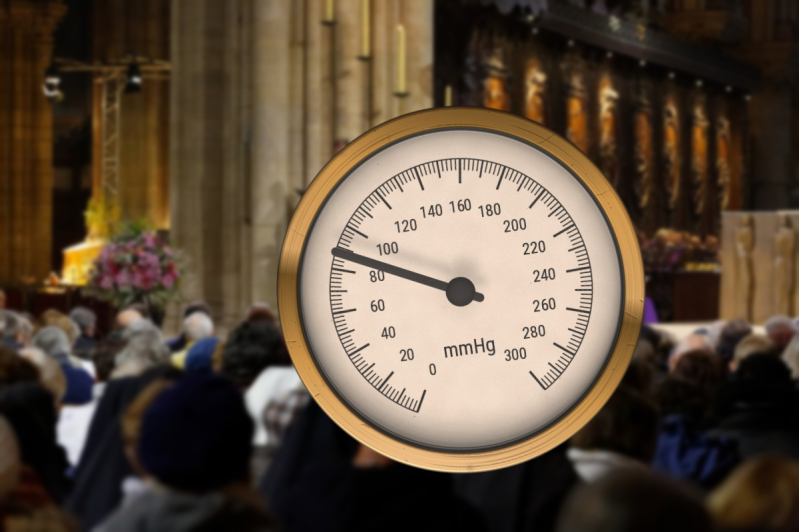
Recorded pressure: 88 mmHg
